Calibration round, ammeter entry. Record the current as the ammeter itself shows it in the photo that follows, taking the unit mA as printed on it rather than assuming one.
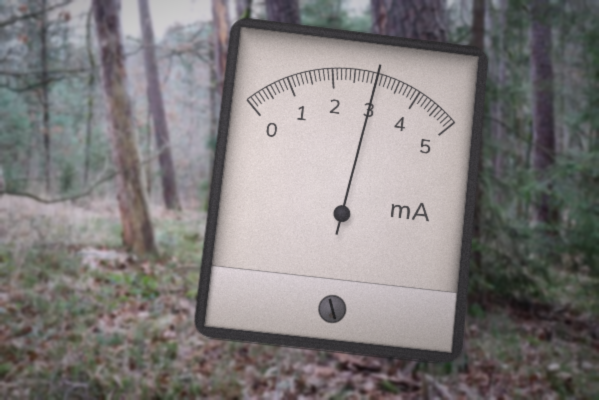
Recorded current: 3 mA
